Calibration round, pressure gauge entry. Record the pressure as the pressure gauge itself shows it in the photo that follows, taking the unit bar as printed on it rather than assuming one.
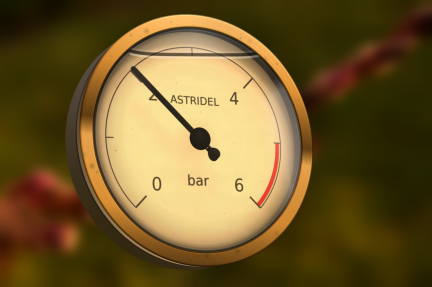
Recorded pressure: 2 bar
